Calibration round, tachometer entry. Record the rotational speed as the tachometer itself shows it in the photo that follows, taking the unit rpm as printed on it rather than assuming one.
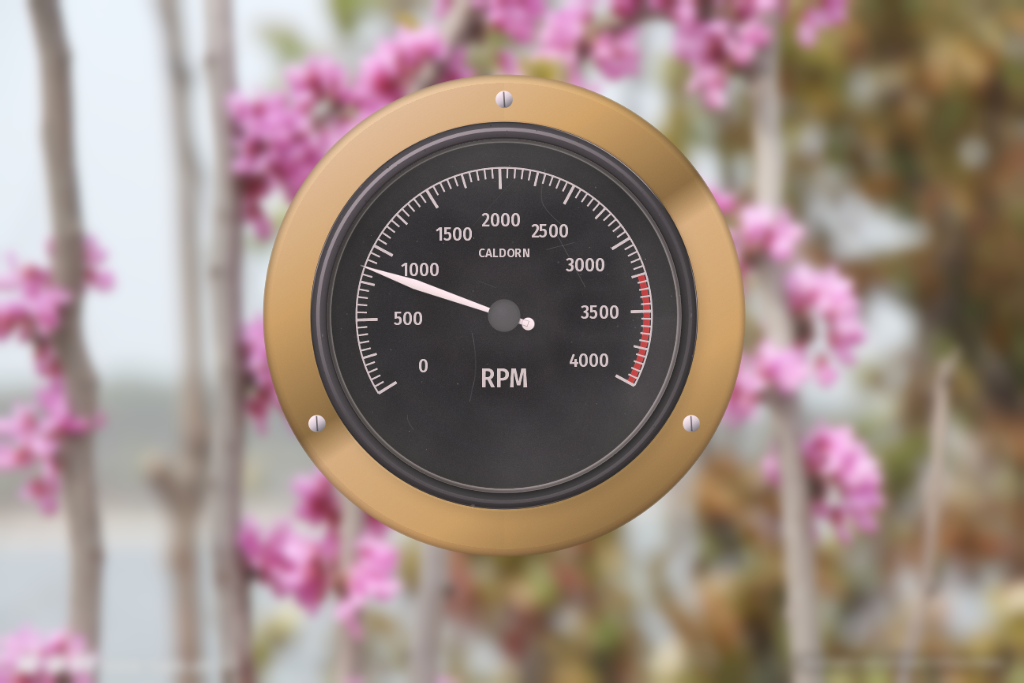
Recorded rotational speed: 850 rpm
